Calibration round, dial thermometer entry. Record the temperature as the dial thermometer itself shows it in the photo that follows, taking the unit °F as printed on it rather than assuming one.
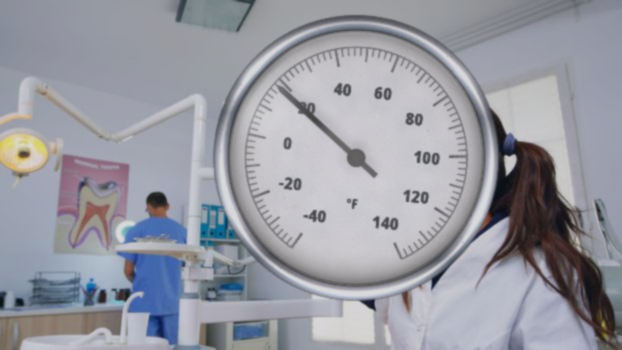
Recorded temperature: 18 °F
